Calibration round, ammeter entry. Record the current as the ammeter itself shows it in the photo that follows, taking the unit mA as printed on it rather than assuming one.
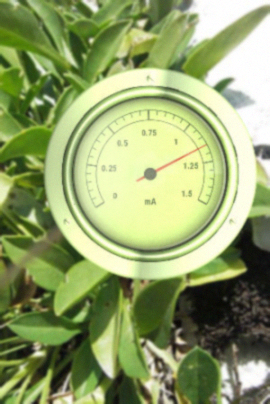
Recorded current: 1.15 mA
